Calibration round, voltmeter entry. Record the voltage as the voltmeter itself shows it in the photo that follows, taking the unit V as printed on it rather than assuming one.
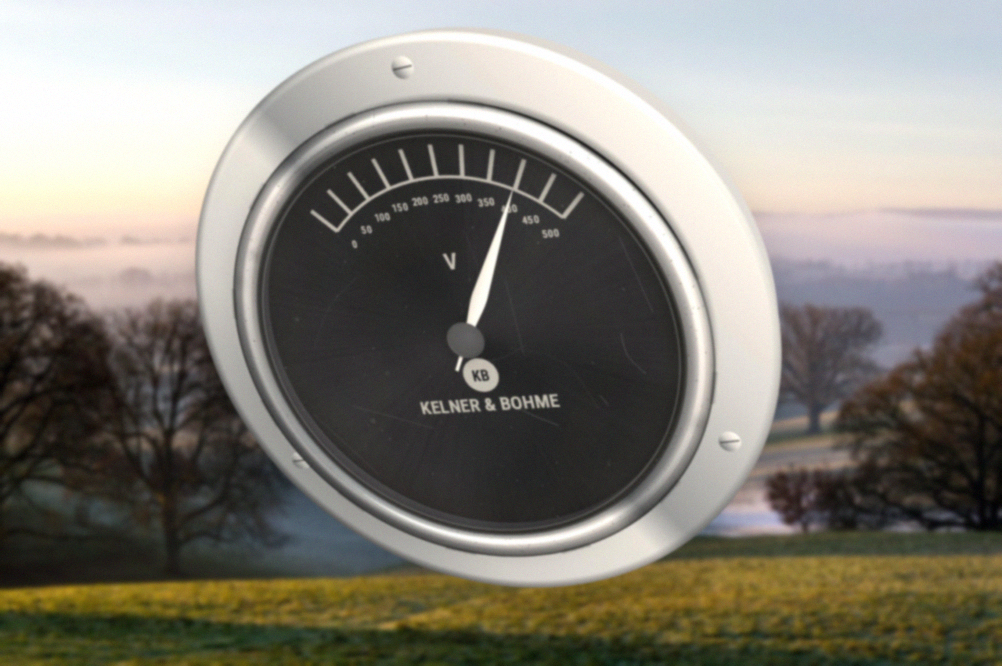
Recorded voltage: 400 V
